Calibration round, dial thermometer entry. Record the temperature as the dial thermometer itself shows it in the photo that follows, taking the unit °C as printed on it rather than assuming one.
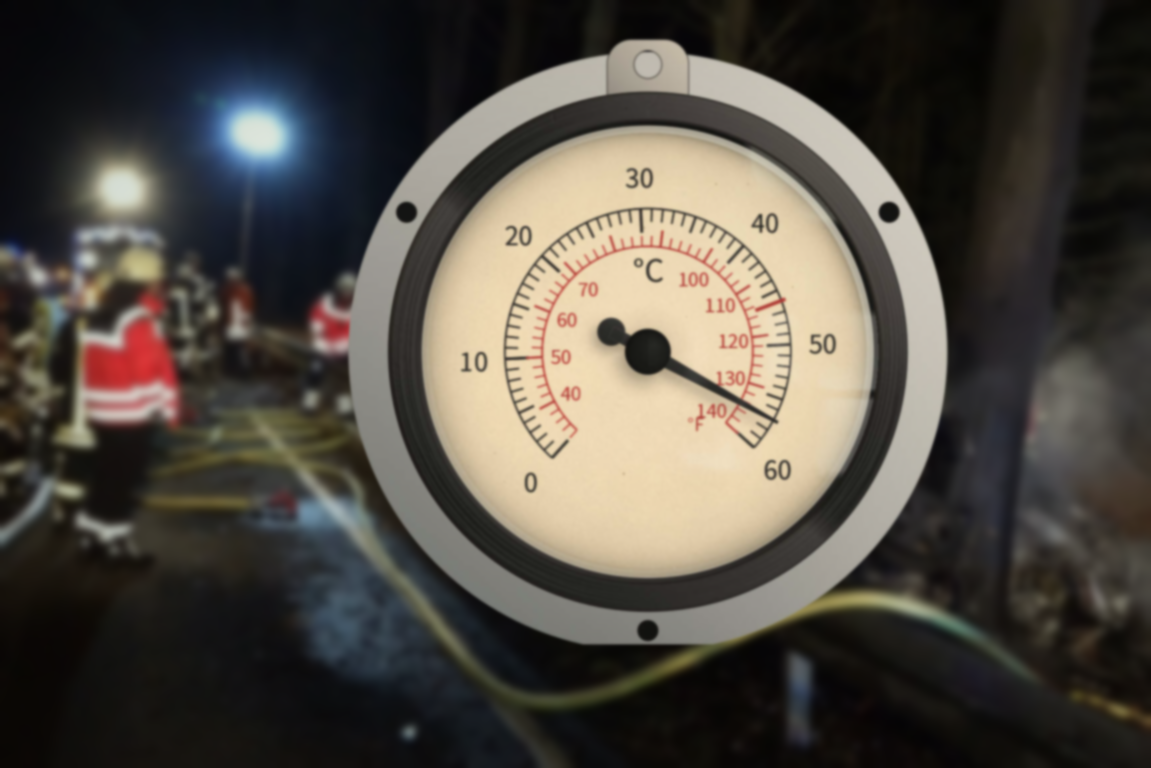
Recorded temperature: 57 °C
